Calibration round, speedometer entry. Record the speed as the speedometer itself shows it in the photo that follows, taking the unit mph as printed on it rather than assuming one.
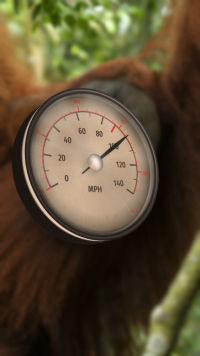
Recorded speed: 100 mph
